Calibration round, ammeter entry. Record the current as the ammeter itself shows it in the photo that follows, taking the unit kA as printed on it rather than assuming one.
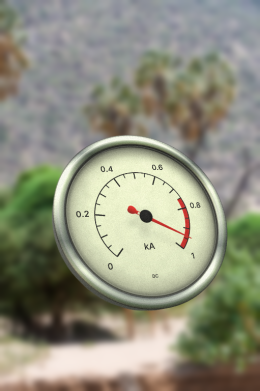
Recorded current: 0.95 kA
